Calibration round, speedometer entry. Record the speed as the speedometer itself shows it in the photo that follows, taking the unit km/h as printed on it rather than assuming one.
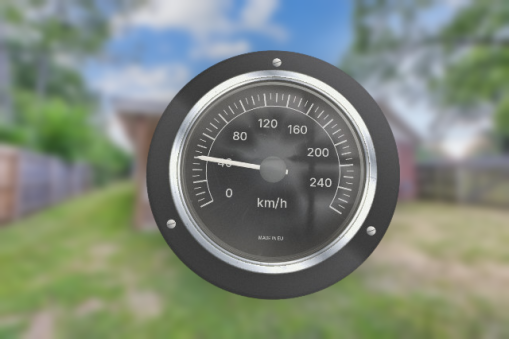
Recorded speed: 40 km/h
